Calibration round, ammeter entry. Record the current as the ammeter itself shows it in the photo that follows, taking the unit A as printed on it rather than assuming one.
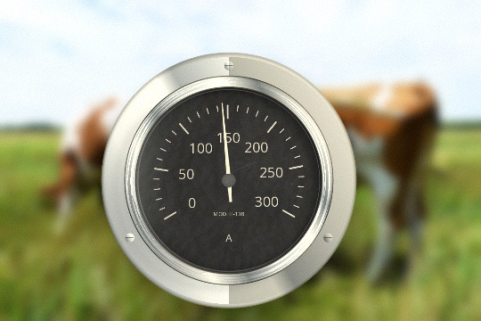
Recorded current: 145 A
